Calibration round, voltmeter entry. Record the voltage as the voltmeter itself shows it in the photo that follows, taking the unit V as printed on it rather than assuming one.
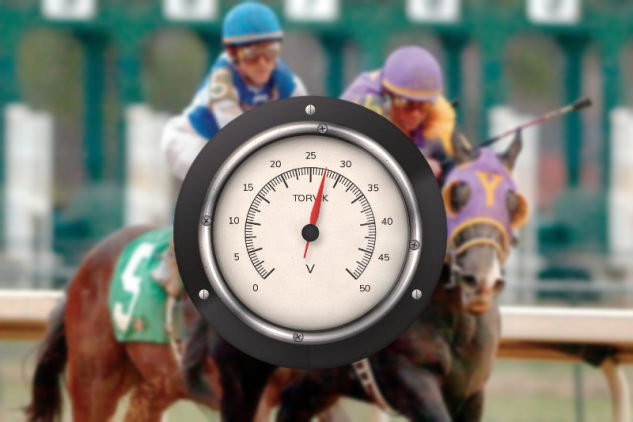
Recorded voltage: 27.5 V
